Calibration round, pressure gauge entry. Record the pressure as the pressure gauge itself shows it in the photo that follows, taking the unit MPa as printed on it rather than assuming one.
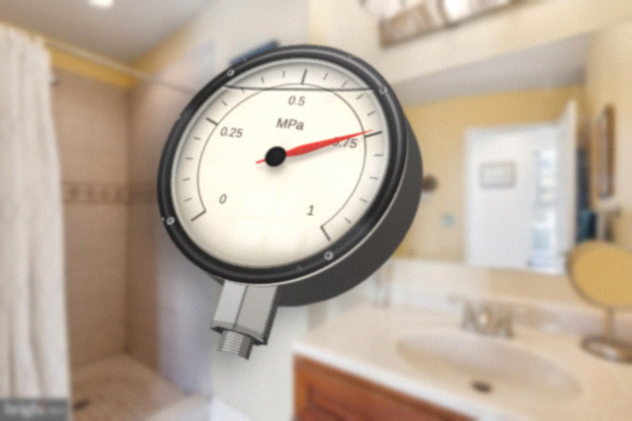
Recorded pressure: 0.75 MPa
